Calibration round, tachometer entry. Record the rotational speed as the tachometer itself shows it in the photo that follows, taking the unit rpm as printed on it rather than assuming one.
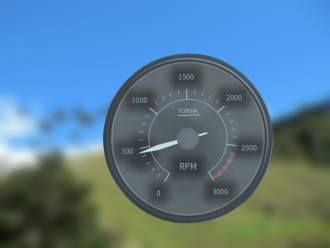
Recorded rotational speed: 450 rpm
